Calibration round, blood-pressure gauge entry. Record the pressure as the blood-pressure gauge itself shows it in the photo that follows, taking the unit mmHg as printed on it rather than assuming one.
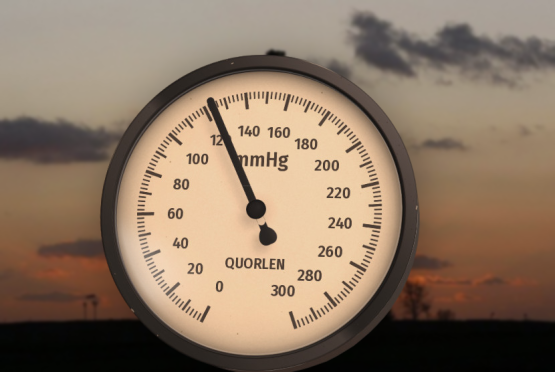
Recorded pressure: 124 mmHg
